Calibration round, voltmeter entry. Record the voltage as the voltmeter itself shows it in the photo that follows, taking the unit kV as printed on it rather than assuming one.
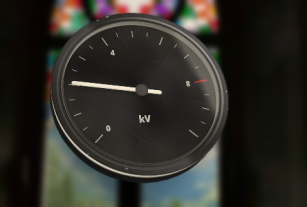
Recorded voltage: 2 kV
